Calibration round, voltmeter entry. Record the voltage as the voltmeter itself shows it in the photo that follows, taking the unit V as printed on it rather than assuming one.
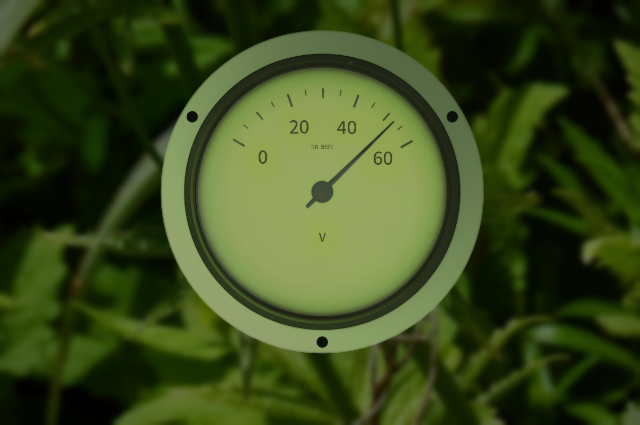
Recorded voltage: 52.5 V
